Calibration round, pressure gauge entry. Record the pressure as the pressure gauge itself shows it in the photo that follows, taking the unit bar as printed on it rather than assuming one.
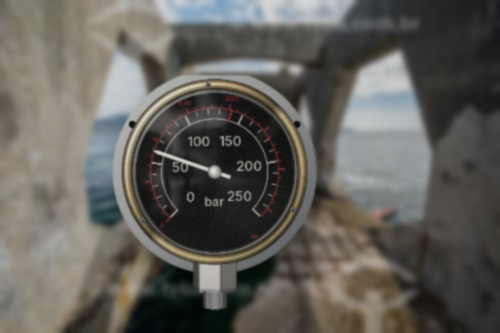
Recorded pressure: 60 bar
